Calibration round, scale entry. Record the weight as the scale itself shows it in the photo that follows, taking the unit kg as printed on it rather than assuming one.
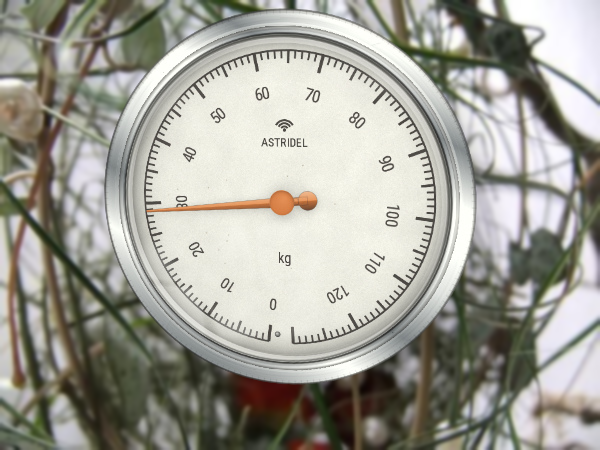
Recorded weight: 29 kg
